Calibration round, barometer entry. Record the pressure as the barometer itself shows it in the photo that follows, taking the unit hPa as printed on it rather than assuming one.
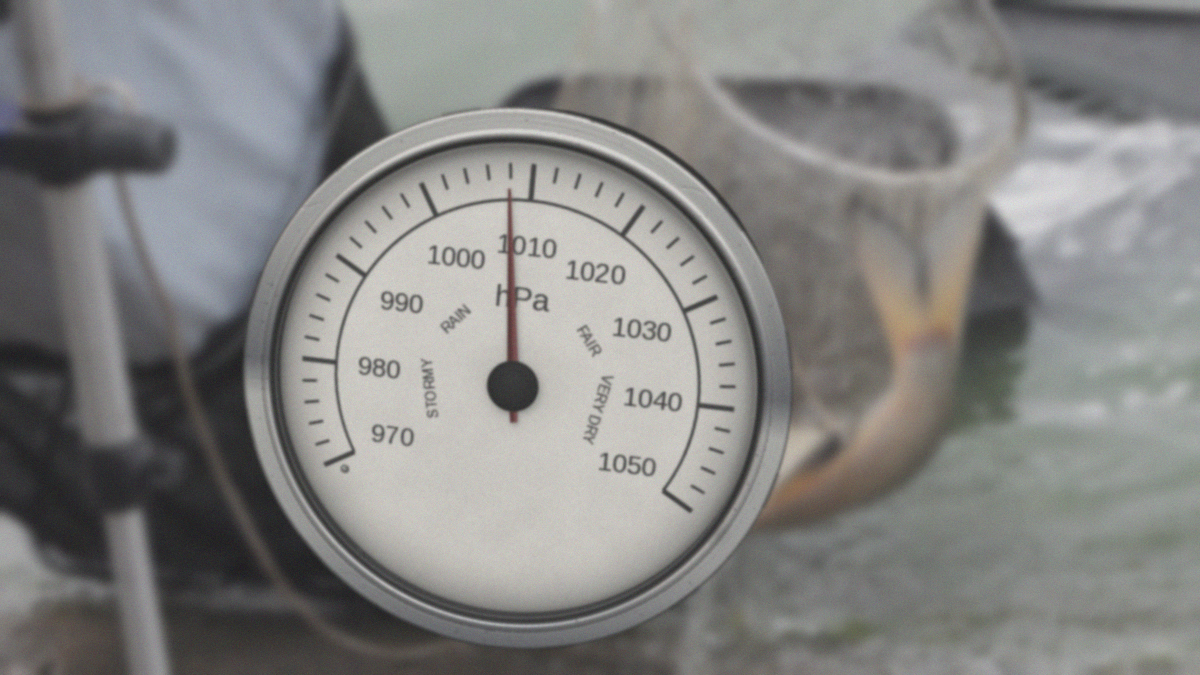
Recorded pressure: 1008 hPa
